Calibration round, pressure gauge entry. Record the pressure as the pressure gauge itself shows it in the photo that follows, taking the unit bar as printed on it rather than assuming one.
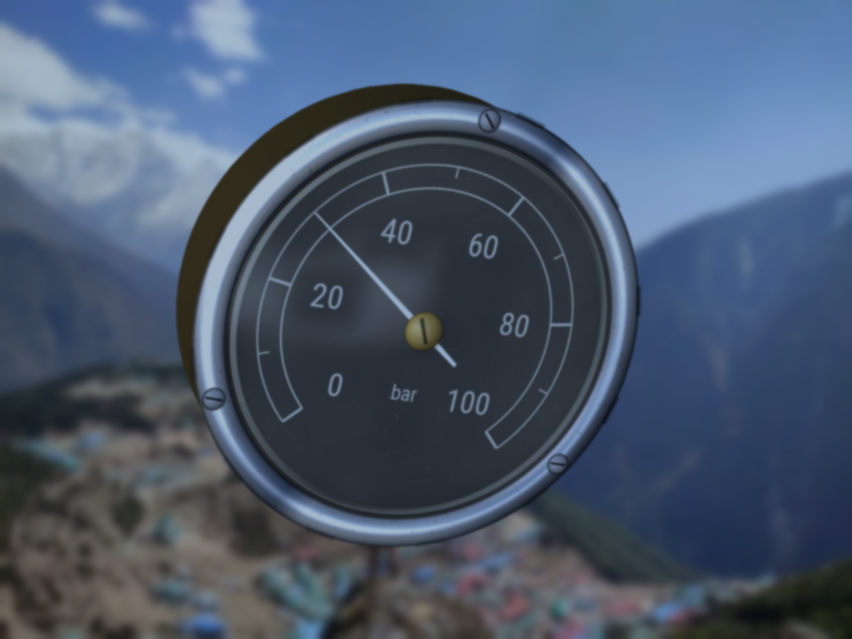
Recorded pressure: 30 bar
